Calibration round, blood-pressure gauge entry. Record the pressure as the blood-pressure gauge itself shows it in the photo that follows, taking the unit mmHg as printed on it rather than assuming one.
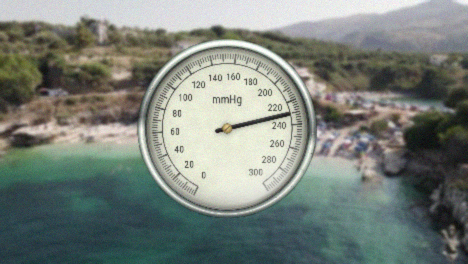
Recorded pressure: 230 mmHg
